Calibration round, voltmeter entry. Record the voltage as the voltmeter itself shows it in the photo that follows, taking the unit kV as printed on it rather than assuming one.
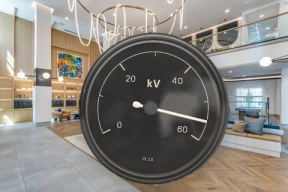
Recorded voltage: 55 kV
